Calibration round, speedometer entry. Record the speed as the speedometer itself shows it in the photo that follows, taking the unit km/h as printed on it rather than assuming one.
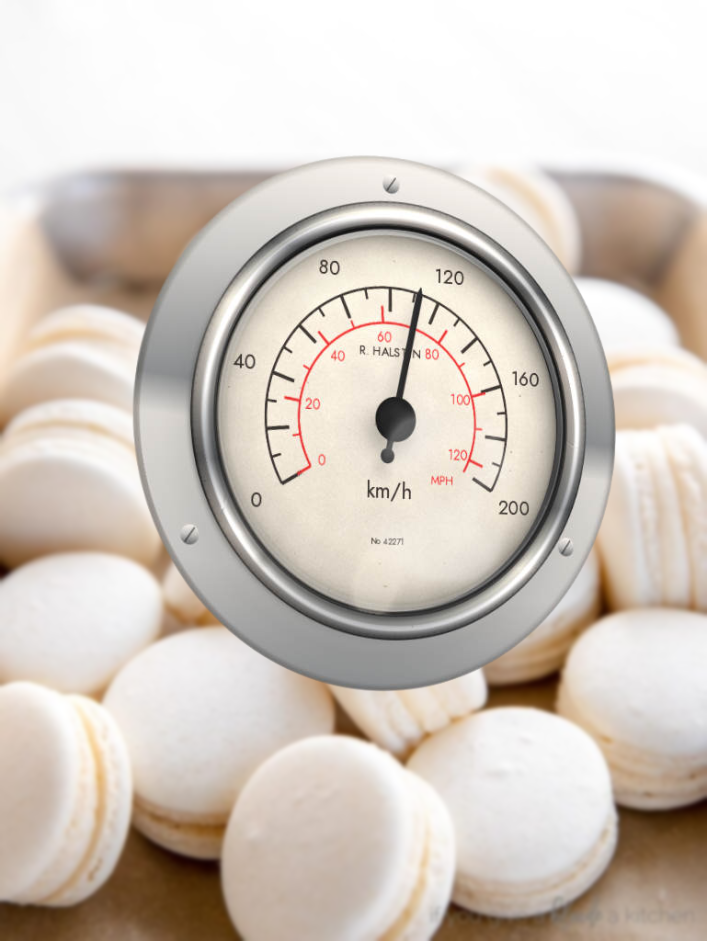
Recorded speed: 110 km/h
